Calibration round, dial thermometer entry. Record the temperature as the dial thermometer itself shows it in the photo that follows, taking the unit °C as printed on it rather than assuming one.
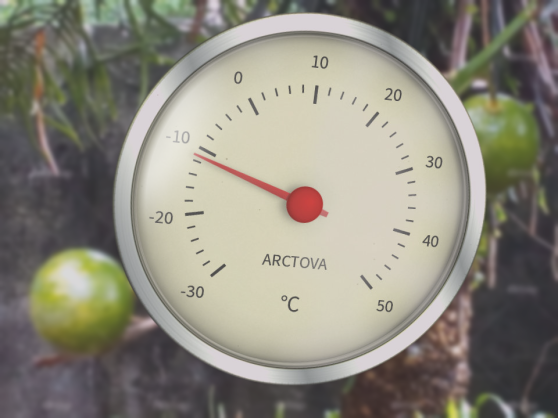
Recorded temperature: -11 °C
